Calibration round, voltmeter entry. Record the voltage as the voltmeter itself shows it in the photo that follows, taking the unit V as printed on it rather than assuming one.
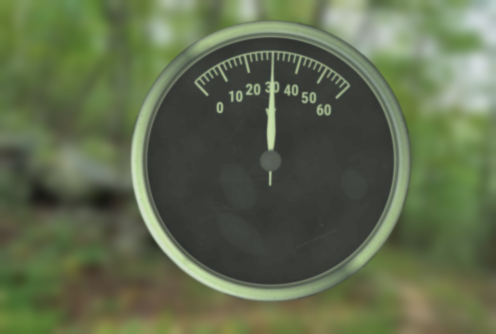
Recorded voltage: 30 V
